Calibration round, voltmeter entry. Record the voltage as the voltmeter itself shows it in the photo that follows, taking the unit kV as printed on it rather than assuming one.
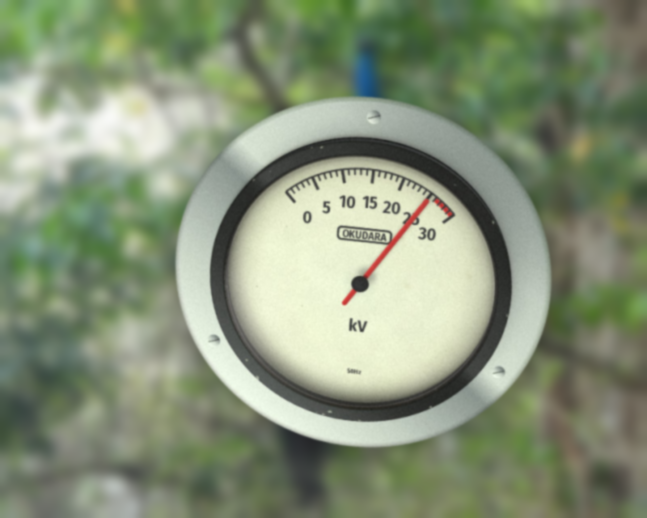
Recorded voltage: 25 kV
